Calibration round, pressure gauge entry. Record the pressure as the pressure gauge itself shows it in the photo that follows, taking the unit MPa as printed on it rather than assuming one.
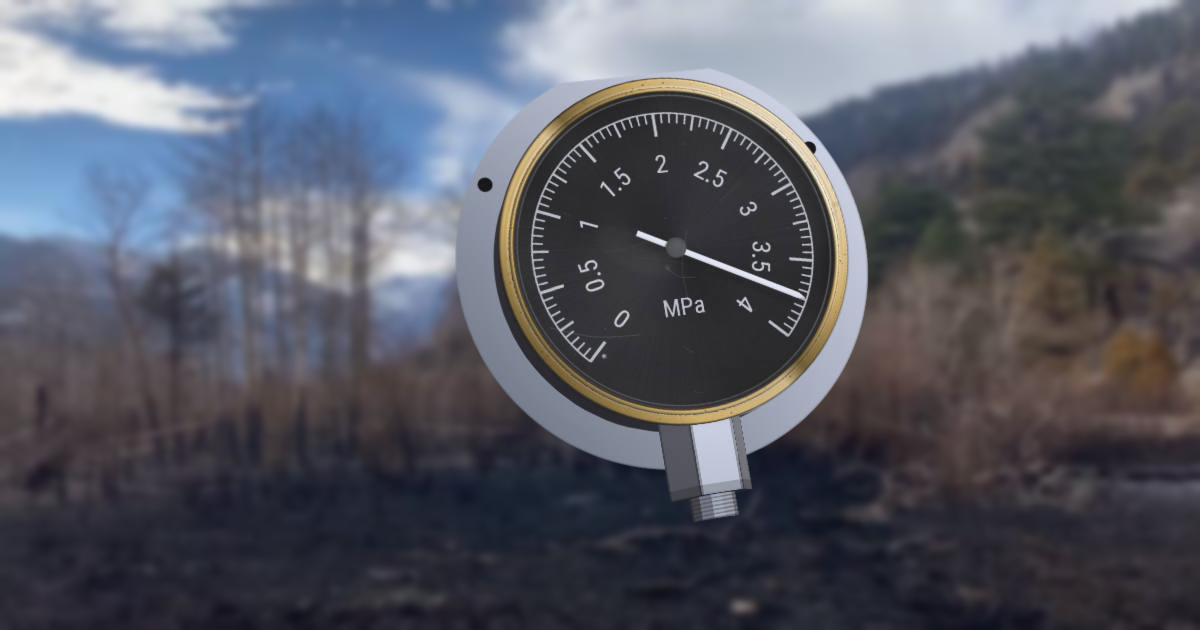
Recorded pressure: 3.75 MPa
